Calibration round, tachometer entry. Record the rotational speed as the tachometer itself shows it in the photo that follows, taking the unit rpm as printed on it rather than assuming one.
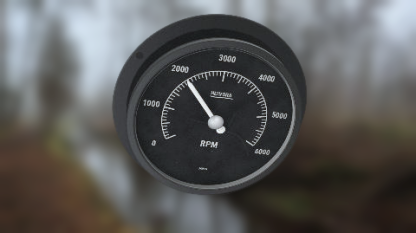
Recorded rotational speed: 2000 rpm
